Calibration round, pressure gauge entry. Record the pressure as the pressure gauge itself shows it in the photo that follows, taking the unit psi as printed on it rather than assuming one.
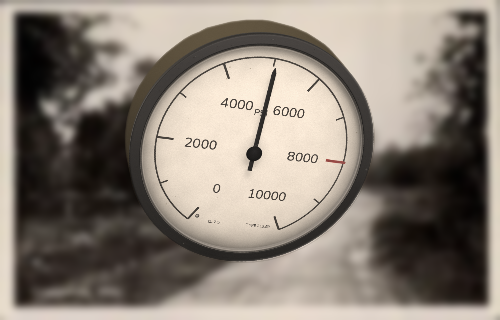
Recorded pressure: 5000 psi
